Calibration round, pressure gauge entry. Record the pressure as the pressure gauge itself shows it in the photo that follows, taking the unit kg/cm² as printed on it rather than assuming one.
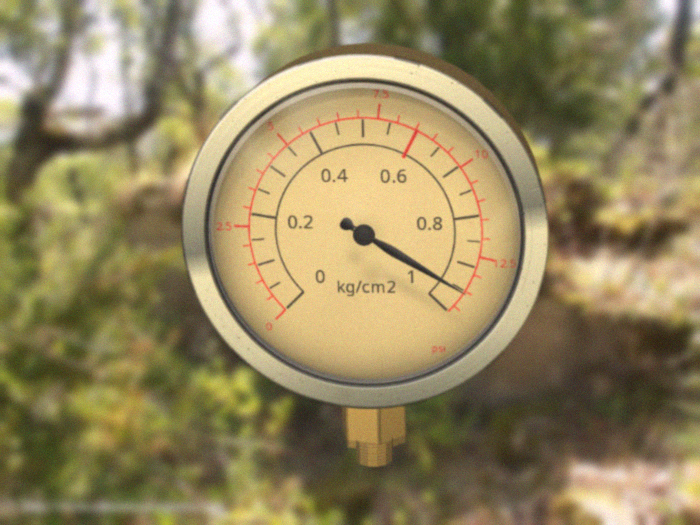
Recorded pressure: 0.95 kg/cm²
